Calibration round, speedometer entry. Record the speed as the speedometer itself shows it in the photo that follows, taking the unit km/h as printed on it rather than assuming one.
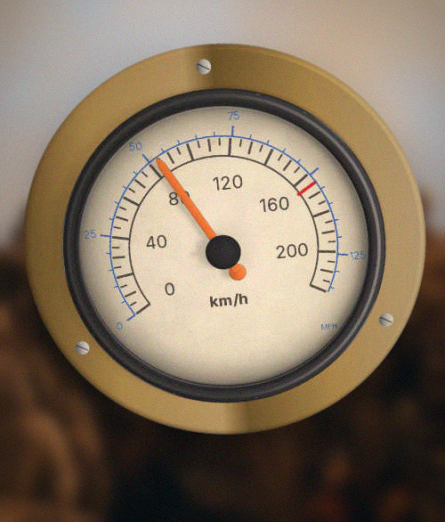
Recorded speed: 85 km/h
